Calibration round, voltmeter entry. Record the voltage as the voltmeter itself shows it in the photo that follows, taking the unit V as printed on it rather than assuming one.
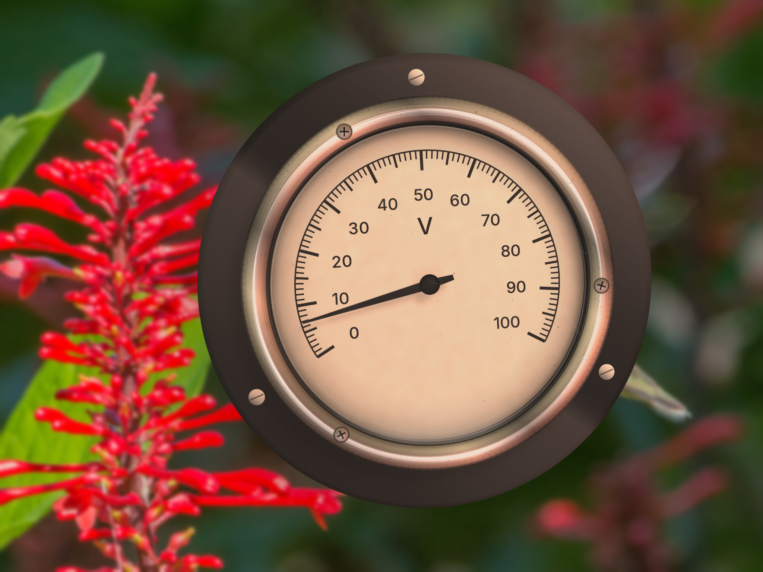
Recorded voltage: 7 V
